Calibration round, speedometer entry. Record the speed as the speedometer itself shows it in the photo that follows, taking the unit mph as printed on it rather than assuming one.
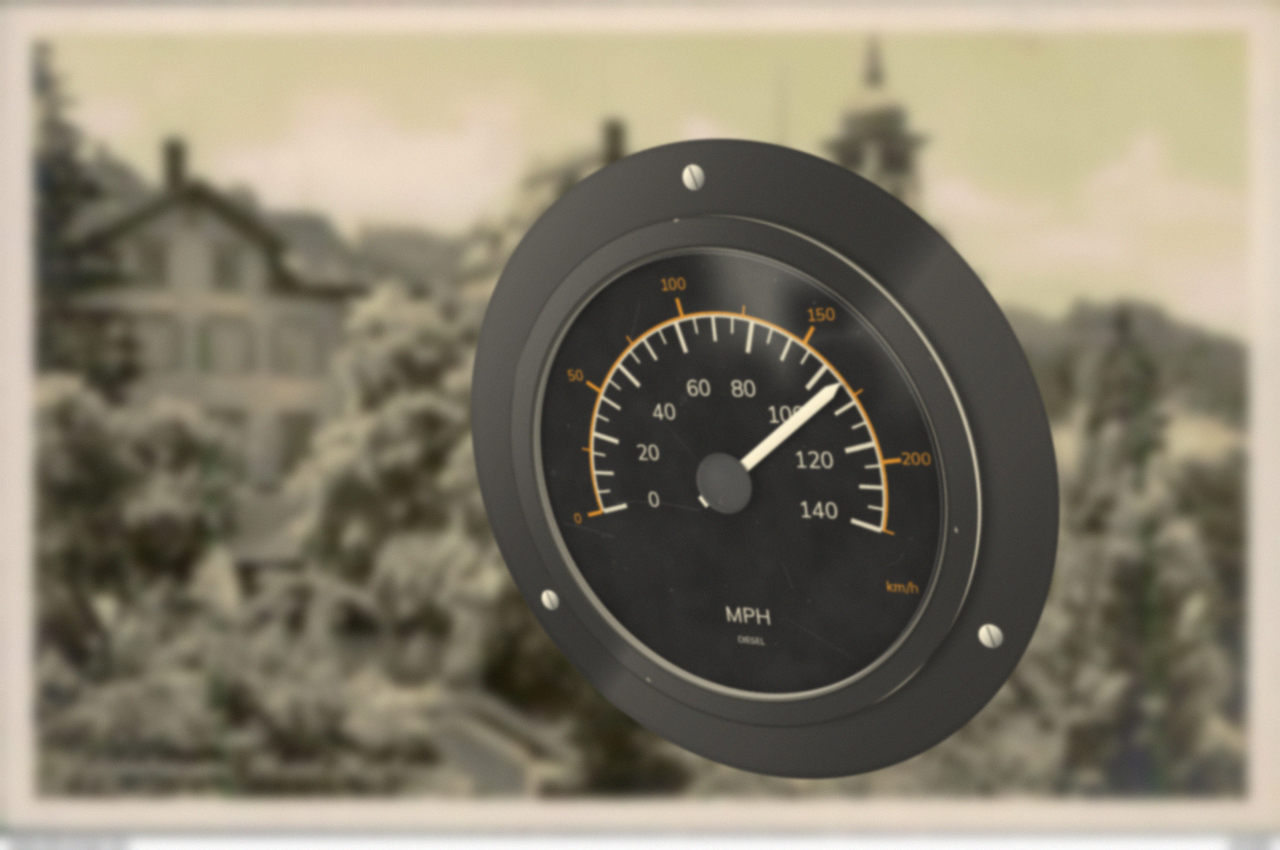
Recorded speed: 105 mph
